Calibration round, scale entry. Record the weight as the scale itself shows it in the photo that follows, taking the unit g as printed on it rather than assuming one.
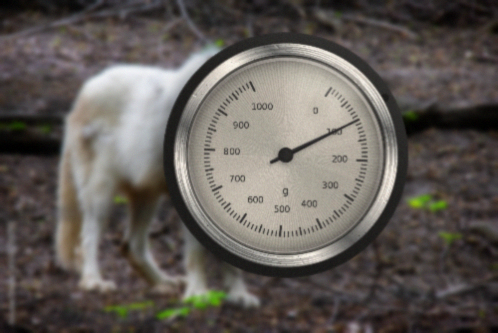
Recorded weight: 100 g
